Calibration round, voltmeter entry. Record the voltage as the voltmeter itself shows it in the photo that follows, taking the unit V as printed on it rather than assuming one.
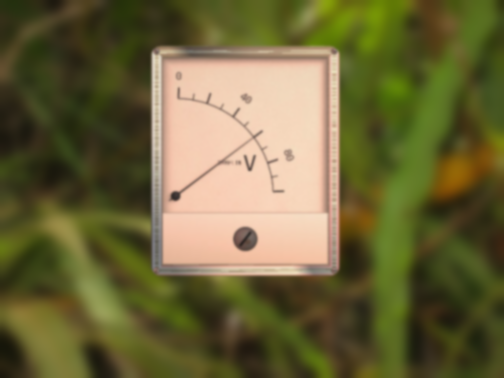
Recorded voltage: 60 V
